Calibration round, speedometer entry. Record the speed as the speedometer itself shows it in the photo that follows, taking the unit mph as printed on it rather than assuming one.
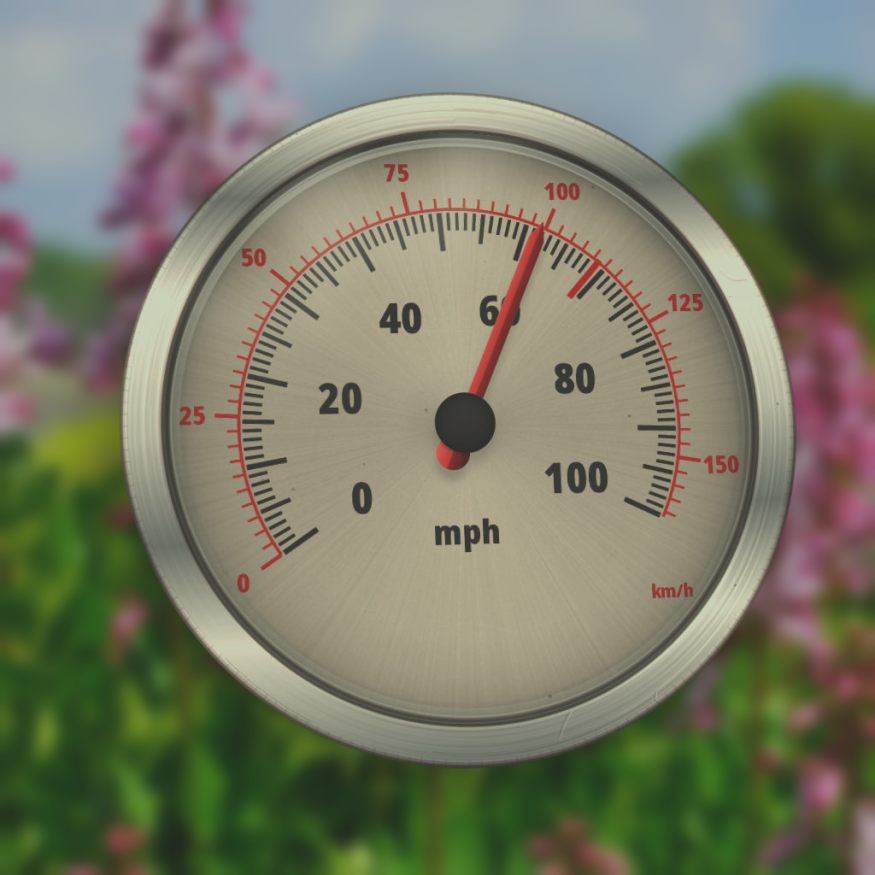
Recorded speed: 61.5 mph
